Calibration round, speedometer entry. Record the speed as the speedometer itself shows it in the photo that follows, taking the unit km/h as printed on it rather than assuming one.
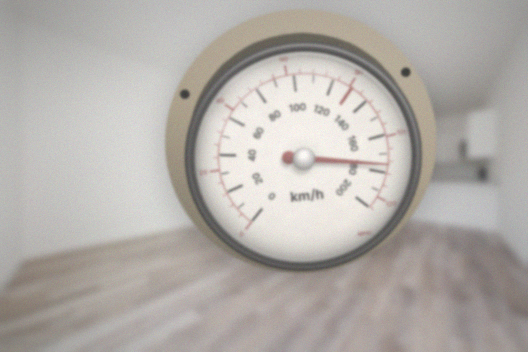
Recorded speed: 175 km/h
